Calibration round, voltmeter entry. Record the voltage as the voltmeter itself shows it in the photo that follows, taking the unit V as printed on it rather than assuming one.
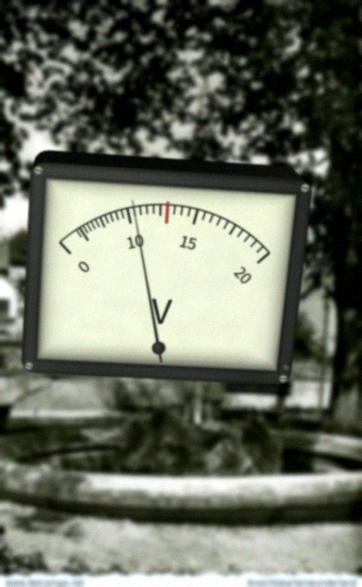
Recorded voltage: 10.5 V
